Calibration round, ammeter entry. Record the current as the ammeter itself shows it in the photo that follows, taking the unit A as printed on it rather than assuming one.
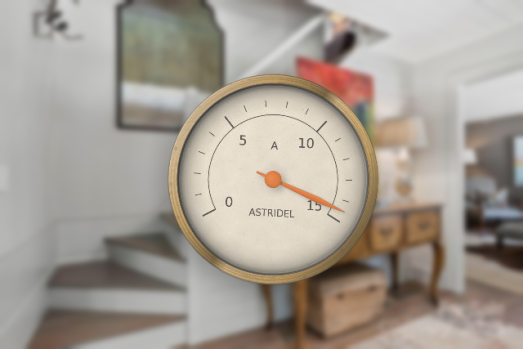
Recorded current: 14.5 A
